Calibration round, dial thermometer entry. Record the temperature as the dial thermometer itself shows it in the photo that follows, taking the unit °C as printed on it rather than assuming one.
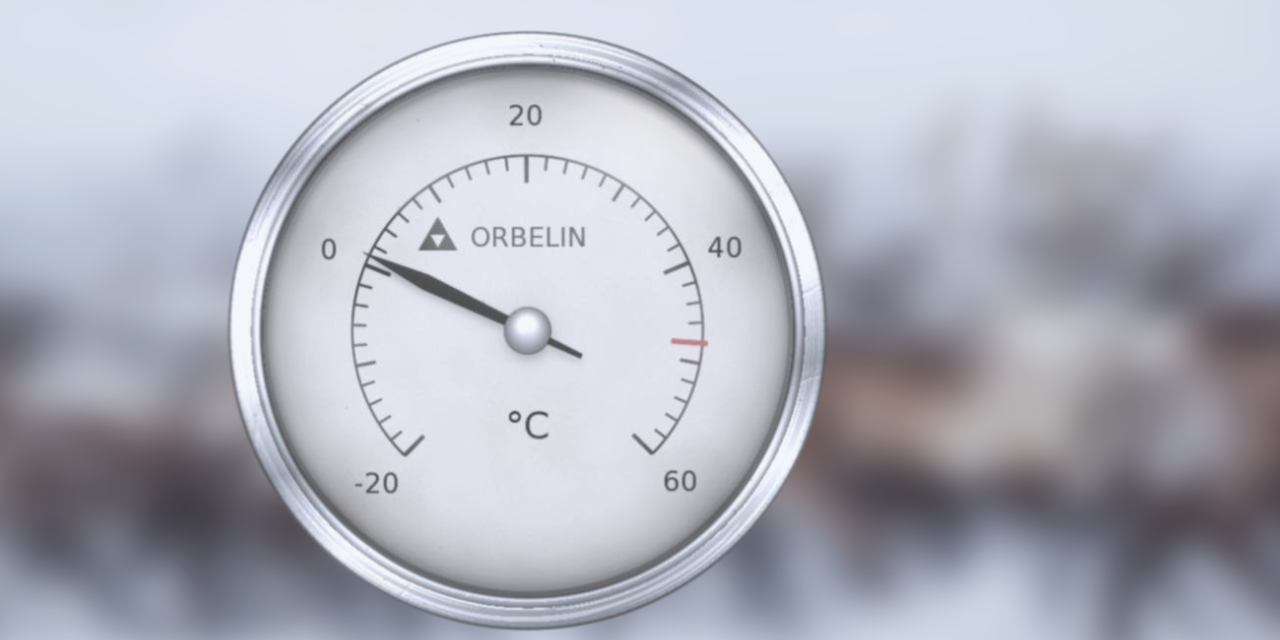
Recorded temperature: 1 °C
